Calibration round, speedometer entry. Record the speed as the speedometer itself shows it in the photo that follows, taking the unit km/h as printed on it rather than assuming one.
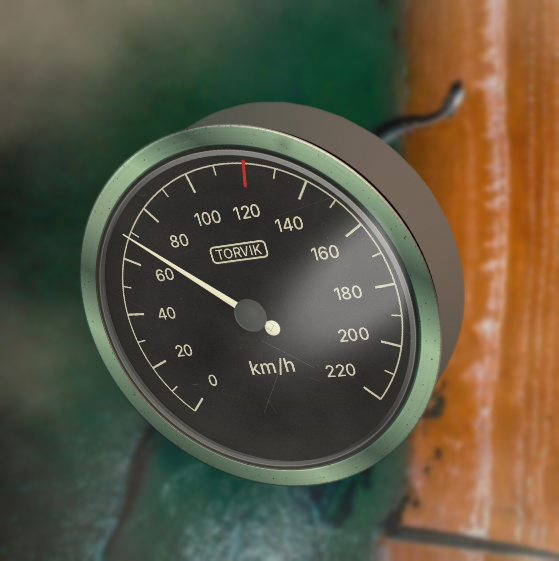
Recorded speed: 70 km/h
